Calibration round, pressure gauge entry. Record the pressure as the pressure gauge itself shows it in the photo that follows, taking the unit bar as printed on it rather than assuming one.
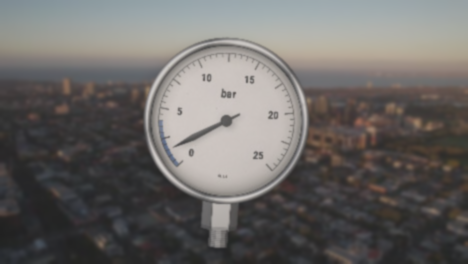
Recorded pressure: 1.5 bar
